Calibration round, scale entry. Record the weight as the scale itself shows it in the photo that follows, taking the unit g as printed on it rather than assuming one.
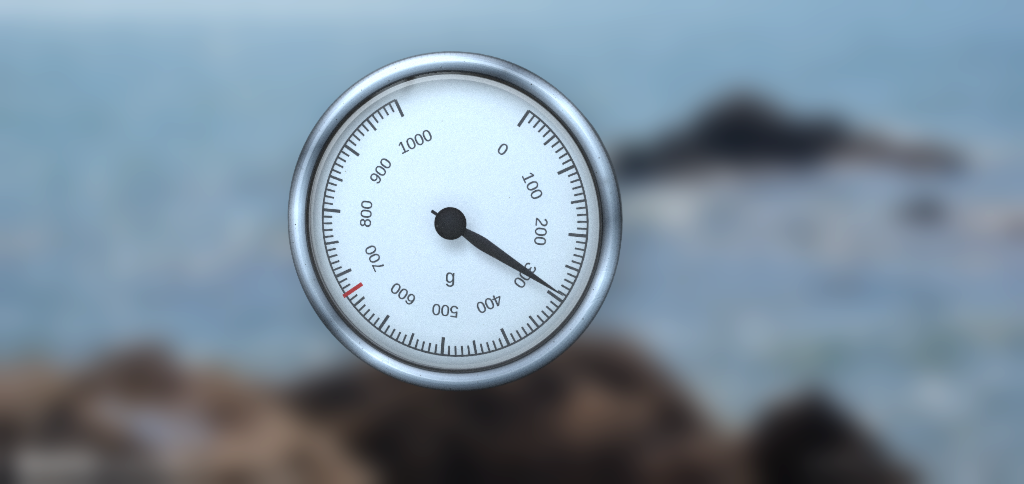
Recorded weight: 290 g
